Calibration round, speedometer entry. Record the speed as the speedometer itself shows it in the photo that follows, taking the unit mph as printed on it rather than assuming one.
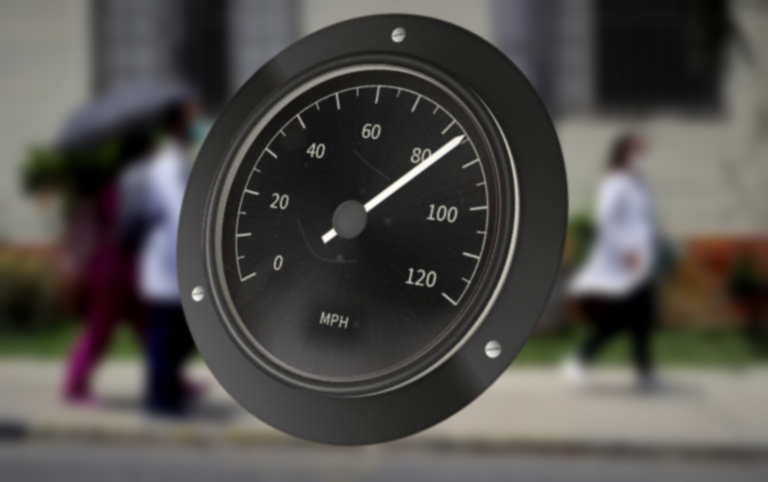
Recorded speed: 85 mph
